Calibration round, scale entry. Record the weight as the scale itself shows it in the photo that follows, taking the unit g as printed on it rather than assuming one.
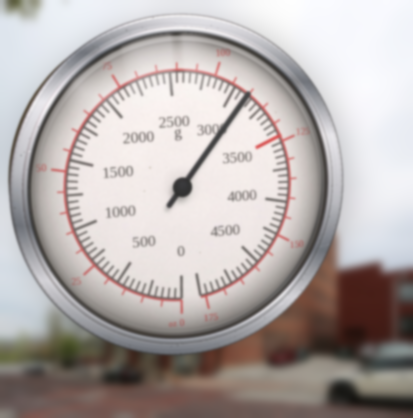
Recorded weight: 3100 g
